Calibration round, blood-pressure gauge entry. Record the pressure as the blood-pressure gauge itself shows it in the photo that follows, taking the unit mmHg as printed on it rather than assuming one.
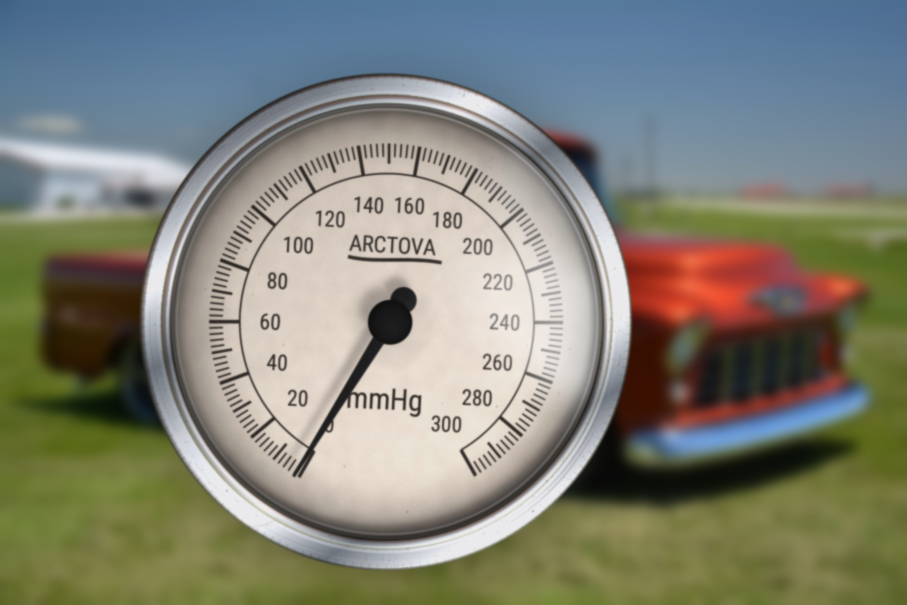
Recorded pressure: 2 mmHg
